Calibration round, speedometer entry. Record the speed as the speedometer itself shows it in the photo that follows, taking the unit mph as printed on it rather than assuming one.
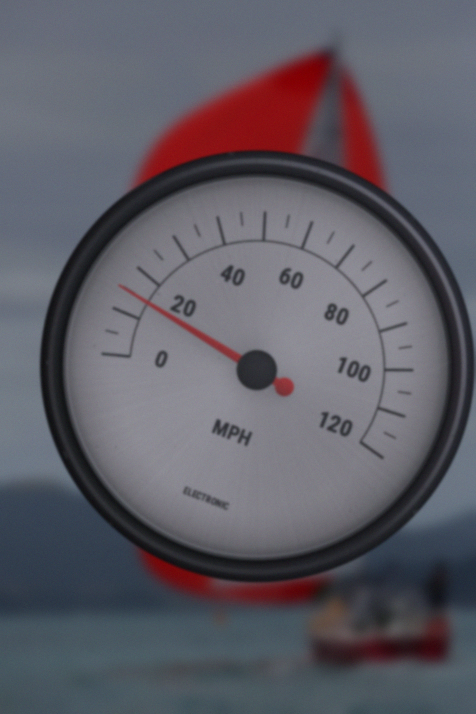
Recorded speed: 15 mph
